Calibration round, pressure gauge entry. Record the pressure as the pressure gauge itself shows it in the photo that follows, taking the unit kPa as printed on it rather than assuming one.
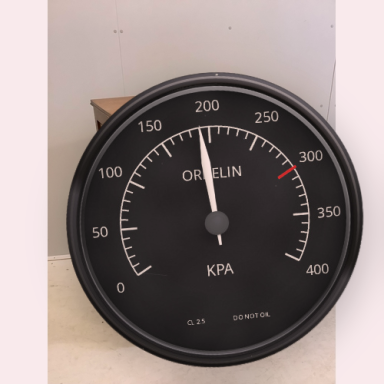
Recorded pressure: 190 kPa
